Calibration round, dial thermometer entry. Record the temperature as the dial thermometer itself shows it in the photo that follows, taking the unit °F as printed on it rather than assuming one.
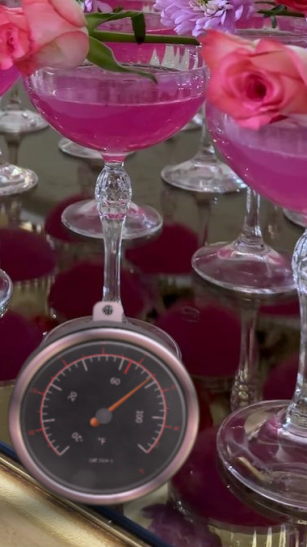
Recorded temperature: 76 °F
